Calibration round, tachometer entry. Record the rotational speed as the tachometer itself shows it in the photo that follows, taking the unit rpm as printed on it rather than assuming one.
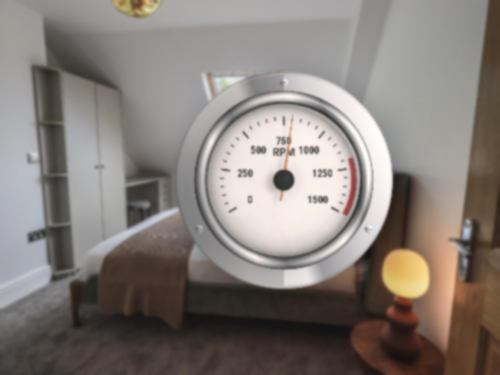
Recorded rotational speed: 800 rpm
